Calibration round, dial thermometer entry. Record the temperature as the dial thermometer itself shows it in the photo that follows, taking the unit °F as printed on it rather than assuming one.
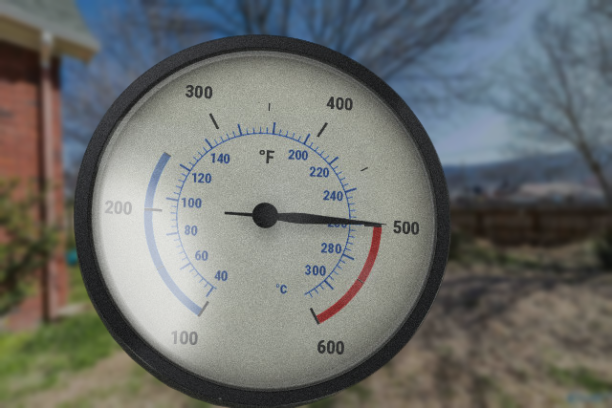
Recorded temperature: 500 °F
